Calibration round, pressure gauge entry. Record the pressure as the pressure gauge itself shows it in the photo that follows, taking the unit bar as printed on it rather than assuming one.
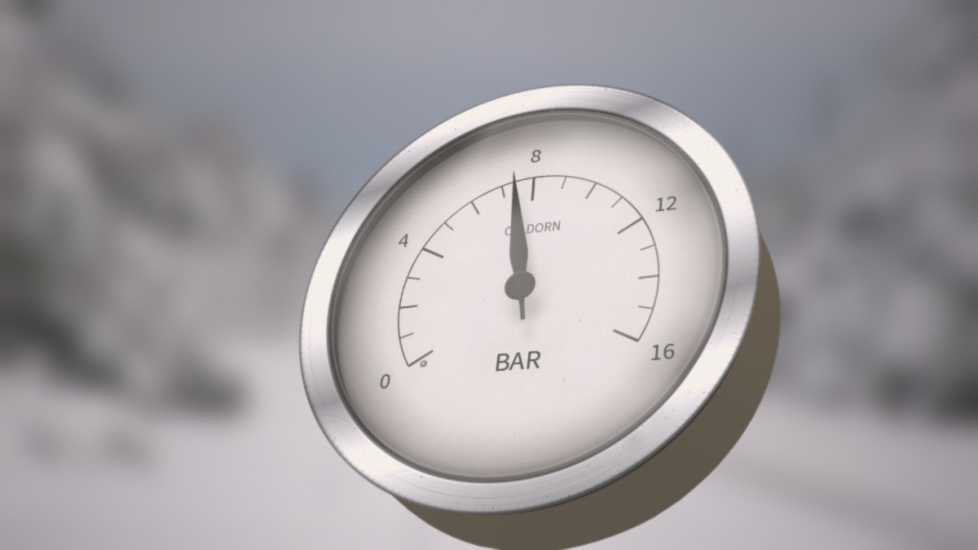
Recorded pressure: 7.5 bar
